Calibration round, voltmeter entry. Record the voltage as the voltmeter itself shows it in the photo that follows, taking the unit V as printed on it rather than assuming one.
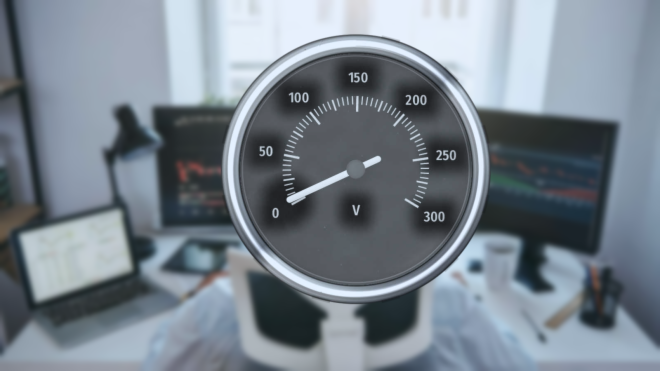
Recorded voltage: 5 V
